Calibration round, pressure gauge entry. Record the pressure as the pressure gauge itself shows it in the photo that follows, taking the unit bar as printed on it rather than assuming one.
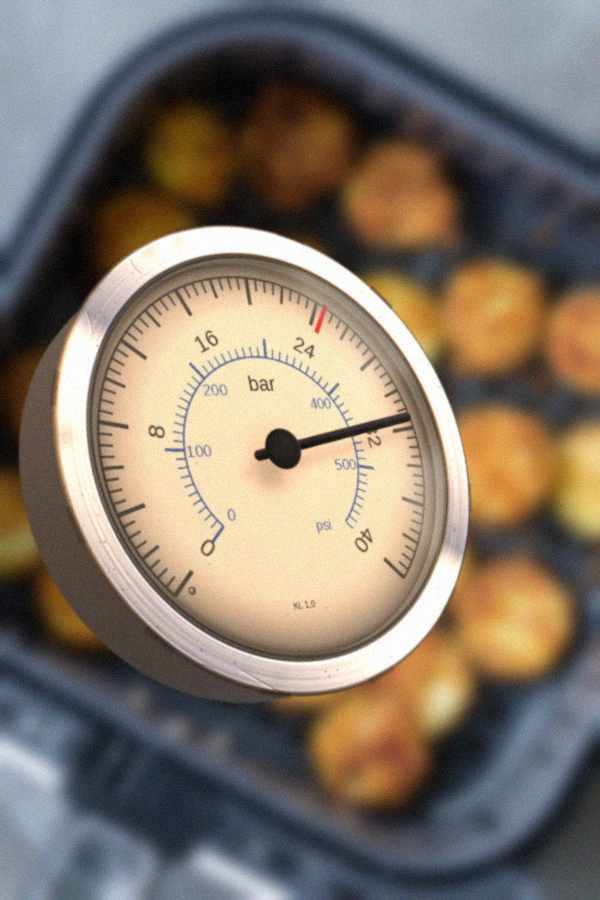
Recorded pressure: 31.5 bar
